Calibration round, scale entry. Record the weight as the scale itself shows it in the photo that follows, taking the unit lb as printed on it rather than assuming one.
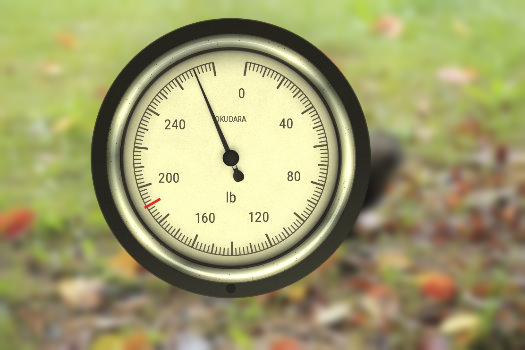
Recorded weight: 270 lb
